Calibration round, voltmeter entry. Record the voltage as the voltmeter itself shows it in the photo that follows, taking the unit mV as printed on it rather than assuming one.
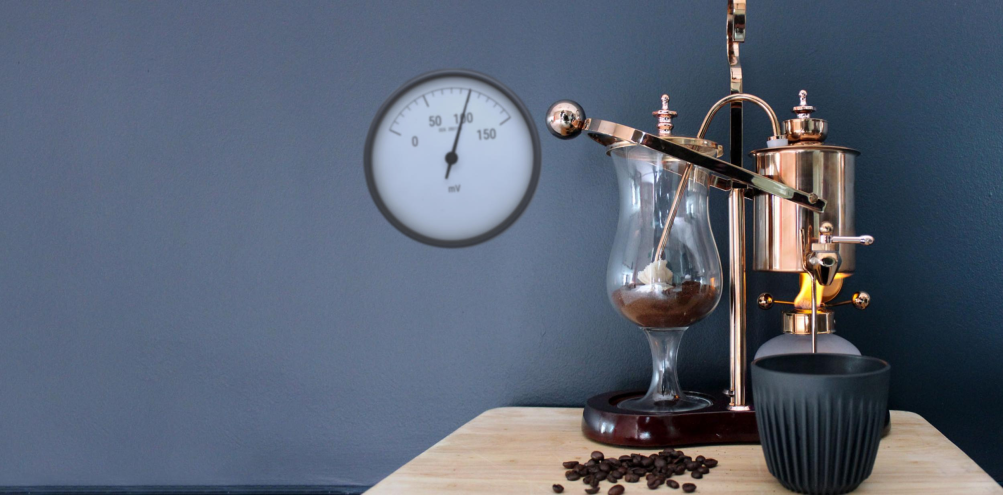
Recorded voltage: 100 mV
